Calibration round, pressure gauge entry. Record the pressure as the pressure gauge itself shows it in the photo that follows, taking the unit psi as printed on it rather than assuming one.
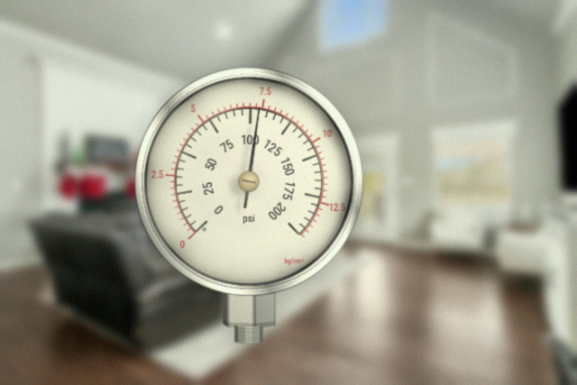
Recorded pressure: 105 psi
